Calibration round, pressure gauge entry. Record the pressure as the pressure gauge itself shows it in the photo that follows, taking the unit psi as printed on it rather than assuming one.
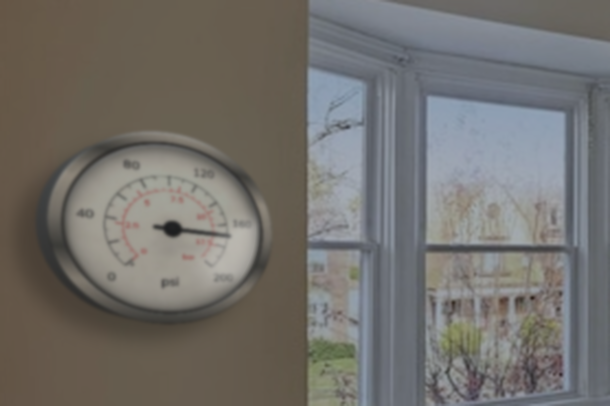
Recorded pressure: 170 psi
